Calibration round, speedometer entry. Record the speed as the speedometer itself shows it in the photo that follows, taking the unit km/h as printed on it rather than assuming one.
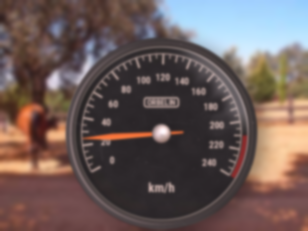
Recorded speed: 25 km/h
